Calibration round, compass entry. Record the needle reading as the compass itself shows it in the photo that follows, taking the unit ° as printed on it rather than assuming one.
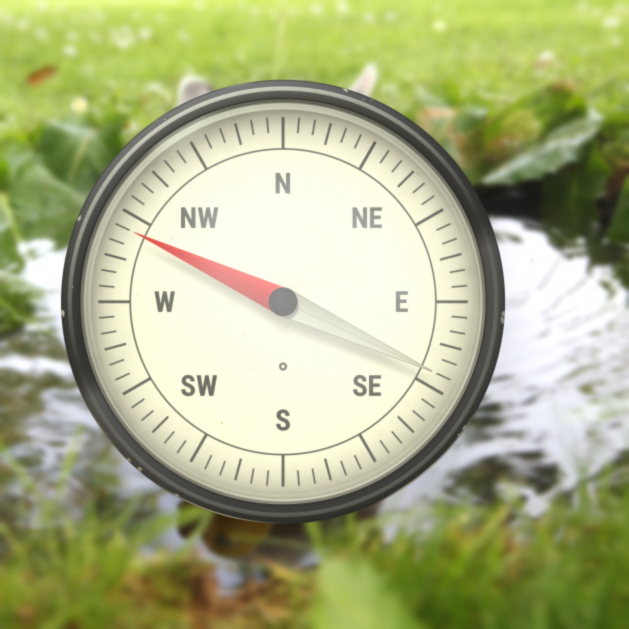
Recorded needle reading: 295 °
